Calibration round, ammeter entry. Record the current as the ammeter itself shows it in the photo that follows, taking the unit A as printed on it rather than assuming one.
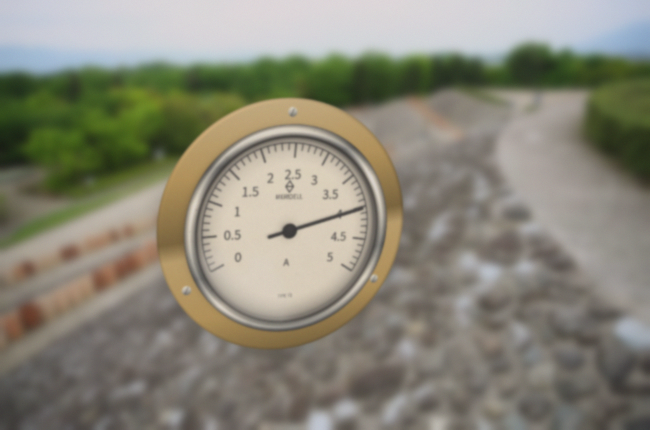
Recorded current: 4 A
